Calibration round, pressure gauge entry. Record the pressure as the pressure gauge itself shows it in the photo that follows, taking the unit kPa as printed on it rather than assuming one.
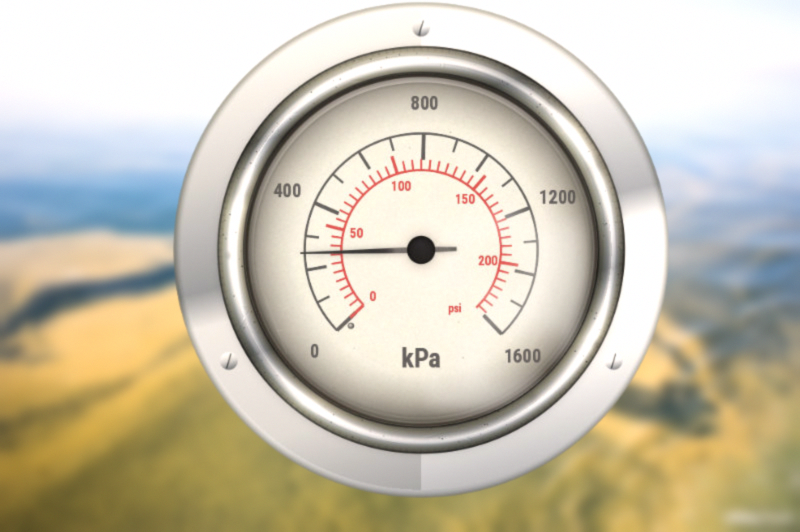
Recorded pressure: 250 kPa
